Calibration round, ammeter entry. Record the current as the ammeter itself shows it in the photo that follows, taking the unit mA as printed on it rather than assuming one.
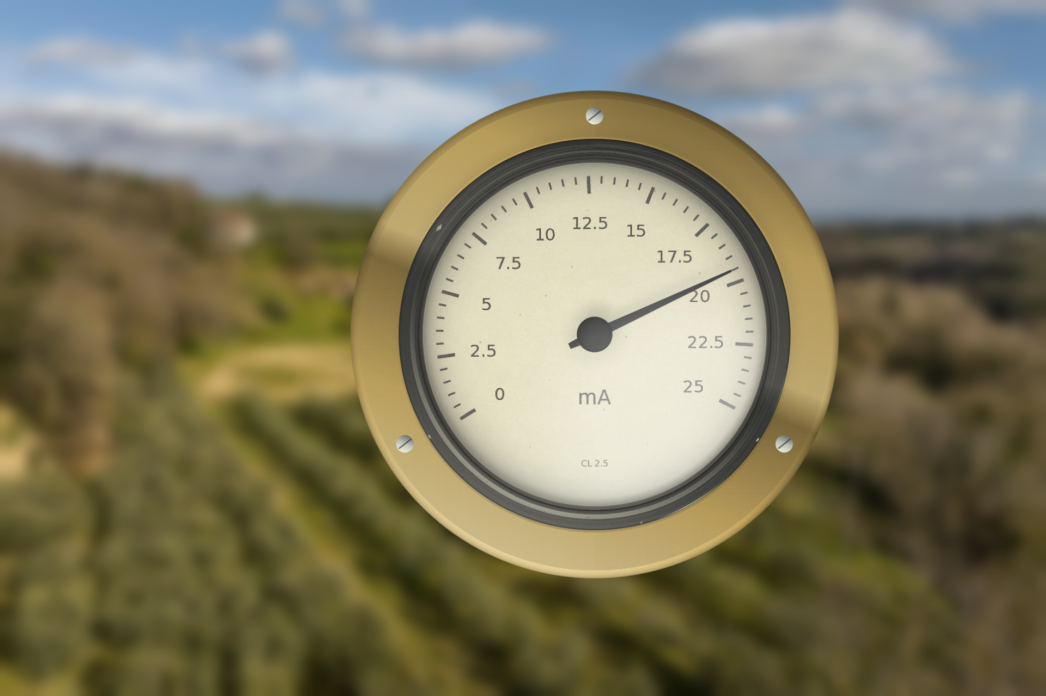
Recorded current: 19.5 mA
